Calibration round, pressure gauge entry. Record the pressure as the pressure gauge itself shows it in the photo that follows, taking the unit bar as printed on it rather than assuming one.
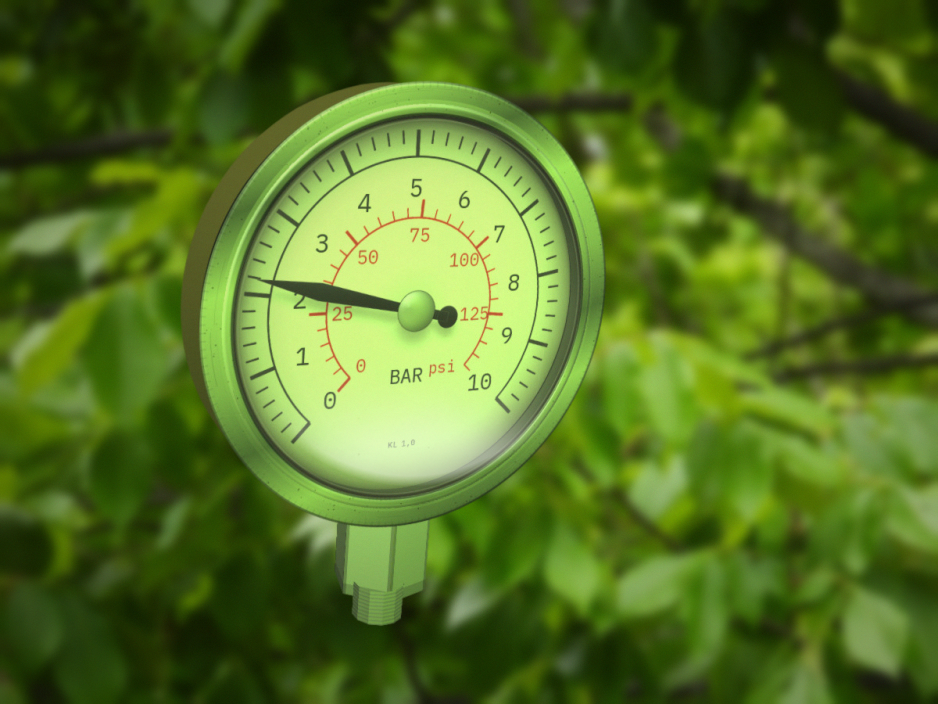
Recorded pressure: 2.2 bar
